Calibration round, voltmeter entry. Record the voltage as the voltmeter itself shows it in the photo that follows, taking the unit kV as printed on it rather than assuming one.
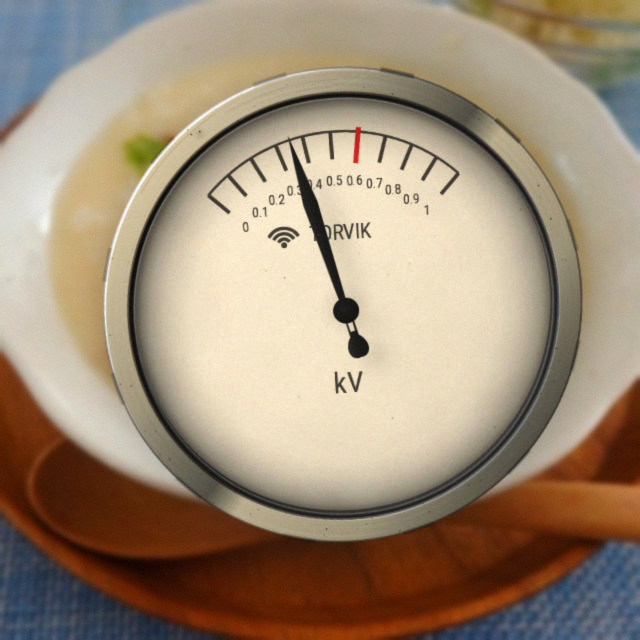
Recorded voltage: 0.35 kV
